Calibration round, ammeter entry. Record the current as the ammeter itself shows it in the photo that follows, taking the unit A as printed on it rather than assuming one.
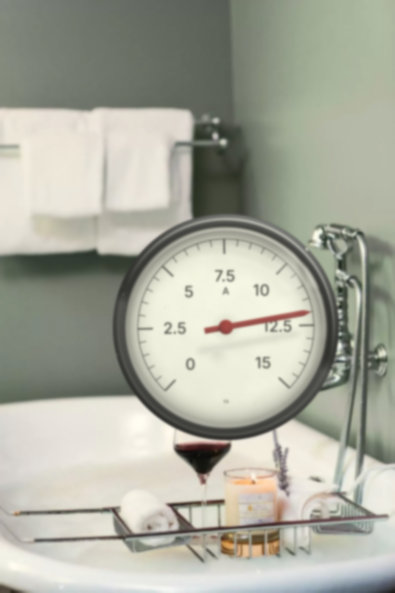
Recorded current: 12 A
